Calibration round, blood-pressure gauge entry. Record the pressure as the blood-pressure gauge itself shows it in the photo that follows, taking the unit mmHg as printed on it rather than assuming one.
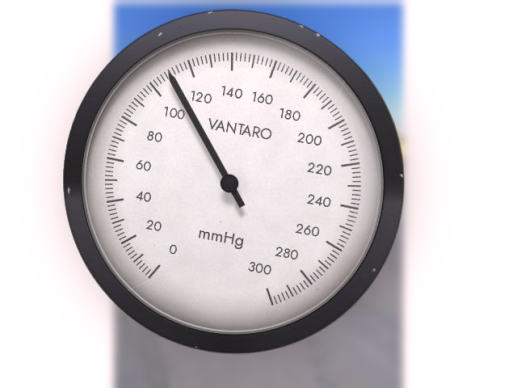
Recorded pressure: 110 mmHg
